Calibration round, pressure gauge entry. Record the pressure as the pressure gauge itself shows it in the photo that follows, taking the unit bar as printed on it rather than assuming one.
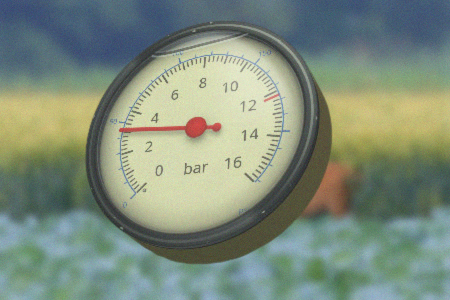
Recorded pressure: 3 bar
